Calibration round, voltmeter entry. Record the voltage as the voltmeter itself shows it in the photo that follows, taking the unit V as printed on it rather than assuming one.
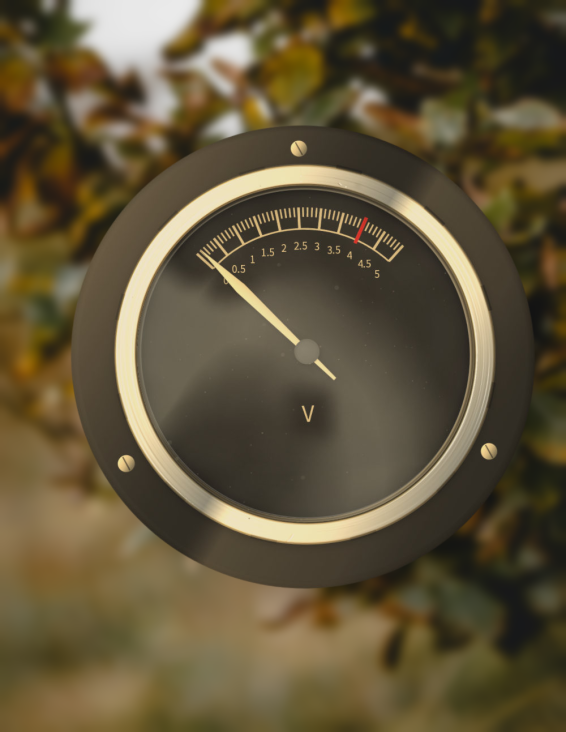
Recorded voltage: 0.1 V
